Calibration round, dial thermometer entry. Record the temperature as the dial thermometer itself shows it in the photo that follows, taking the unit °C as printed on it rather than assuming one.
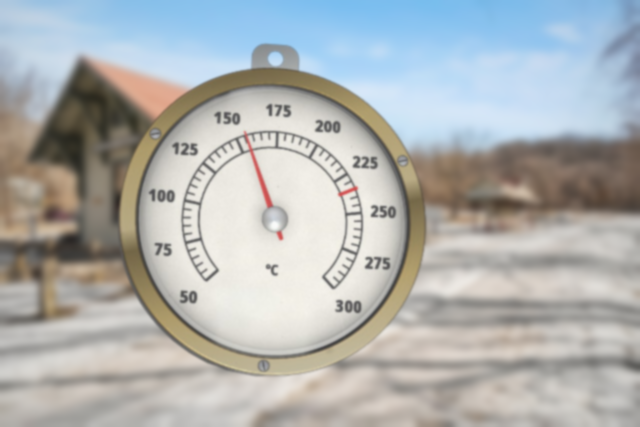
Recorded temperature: 155 °C
